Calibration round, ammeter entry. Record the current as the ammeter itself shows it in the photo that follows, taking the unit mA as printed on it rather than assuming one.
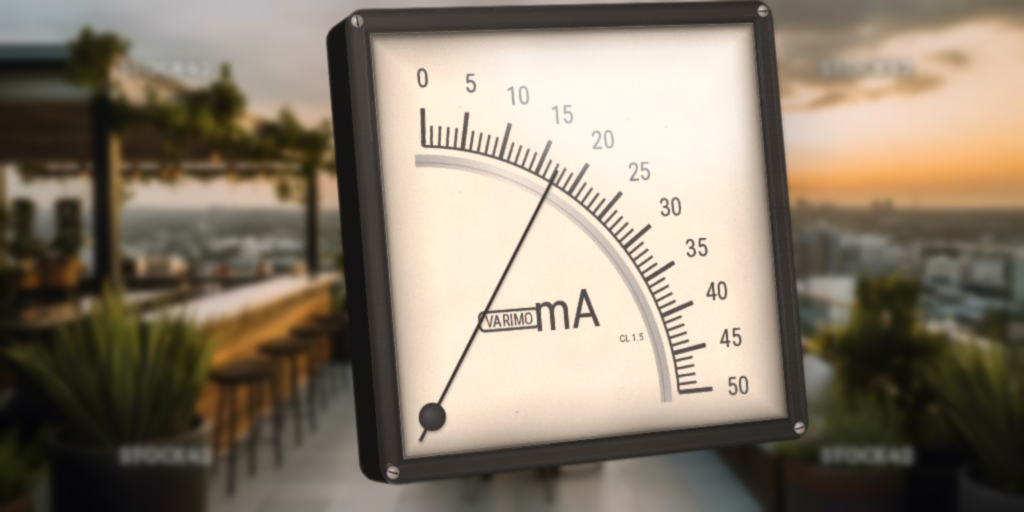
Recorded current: 17 mA
